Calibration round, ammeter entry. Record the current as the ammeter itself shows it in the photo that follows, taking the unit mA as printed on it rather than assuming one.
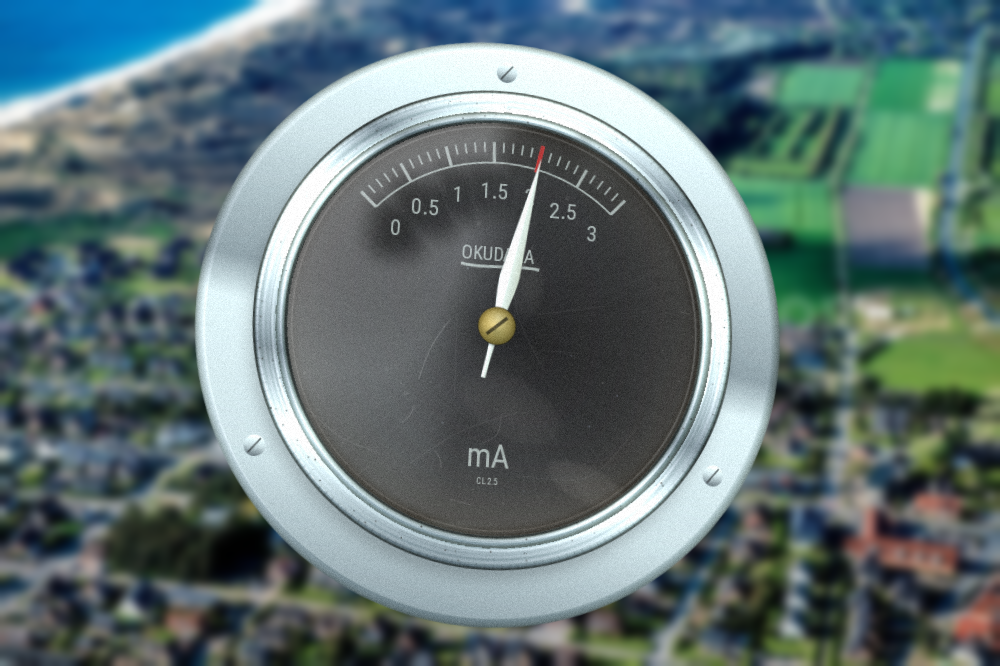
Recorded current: 2 mA
